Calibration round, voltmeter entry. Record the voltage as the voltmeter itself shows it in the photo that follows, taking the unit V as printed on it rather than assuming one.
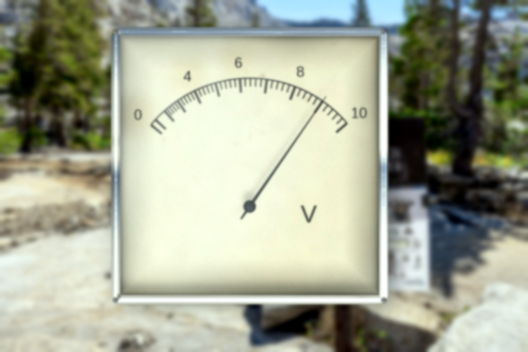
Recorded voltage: 9 V
